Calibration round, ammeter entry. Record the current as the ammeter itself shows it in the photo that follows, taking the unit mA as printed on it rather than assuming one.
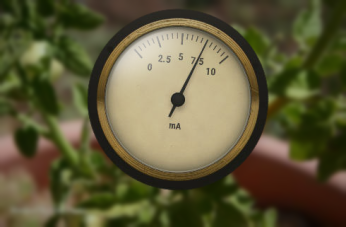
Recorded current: 7.5 mA
